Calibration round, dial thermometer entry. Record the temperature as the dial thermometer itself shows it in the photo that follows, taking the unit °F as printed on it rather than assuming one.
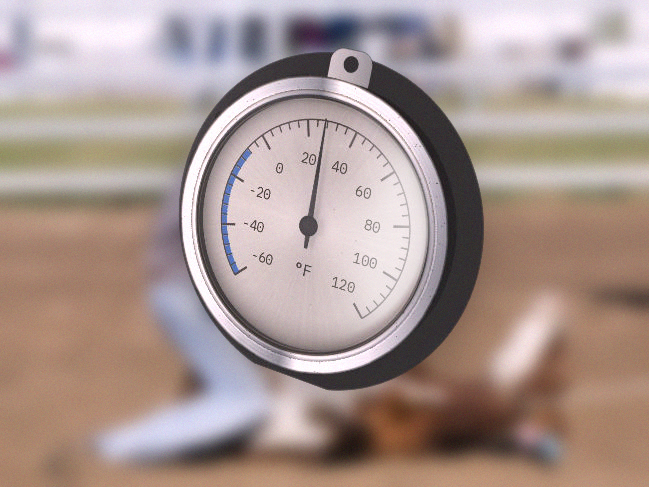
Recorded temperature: 28 °F
